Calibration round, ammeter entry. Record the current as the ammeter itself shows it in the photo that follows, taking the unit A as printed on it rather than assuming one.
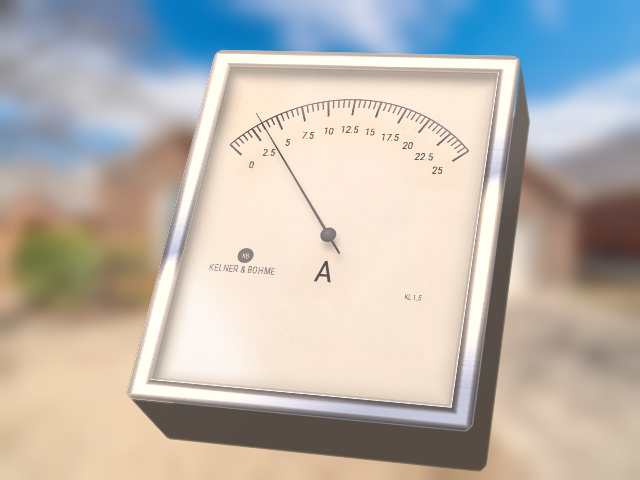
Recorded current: 3.5 A
